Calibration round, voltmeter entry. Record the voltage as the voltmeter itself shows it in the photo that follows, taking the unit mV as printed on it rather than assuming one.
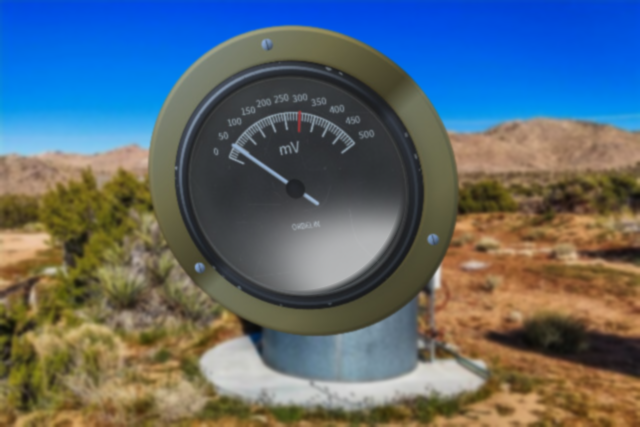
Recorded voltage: 50 mV
